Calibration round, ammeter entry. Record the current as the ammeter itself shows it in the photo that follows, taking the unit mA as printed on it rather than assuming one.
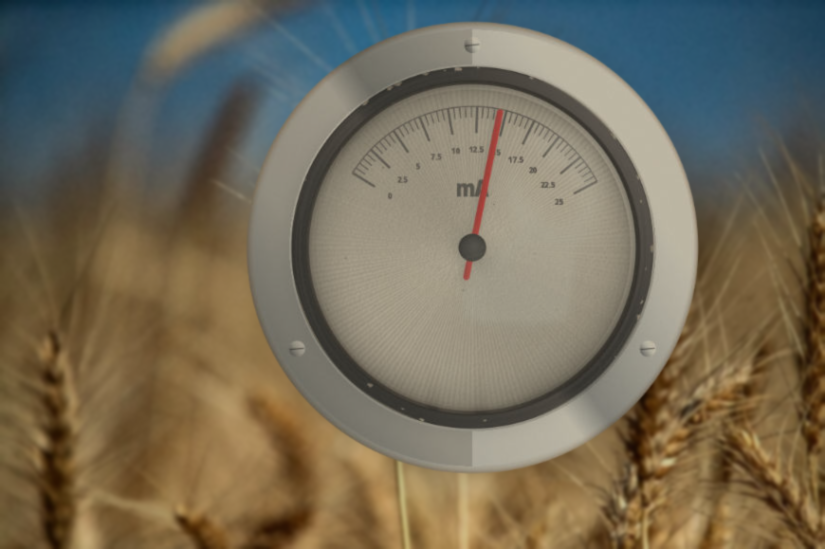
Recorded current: 14.5 mA
